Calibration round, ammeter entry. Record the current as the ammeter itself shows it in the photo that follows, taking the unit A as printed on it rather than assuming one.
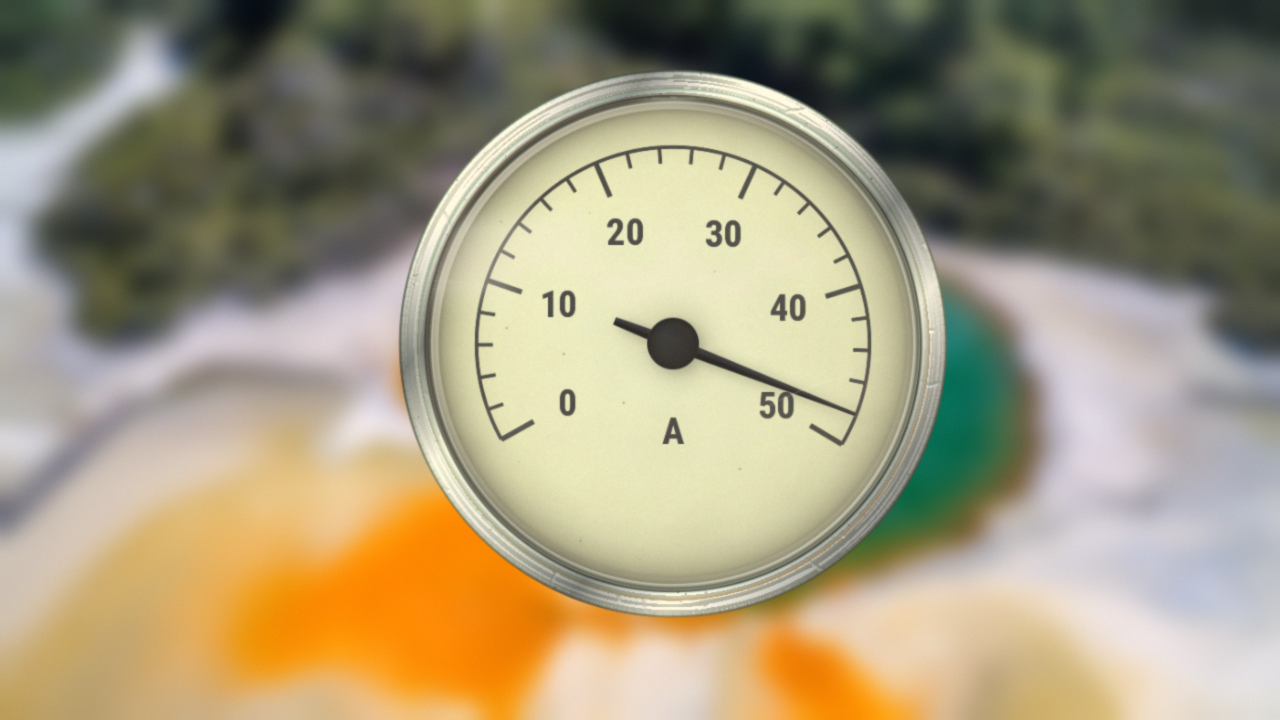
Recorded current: 48 A
